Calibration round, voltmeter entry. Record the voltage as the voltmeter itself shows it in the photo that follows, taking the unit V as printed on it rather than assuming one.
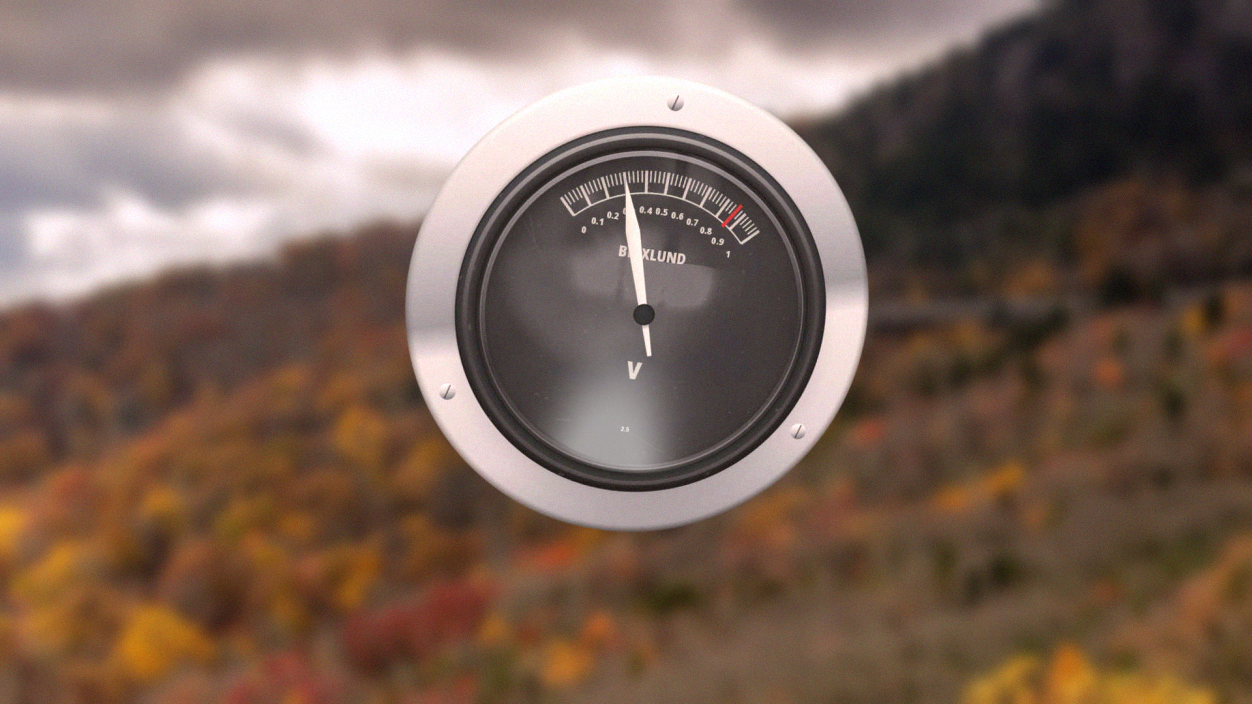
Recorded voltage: 0.3 V
